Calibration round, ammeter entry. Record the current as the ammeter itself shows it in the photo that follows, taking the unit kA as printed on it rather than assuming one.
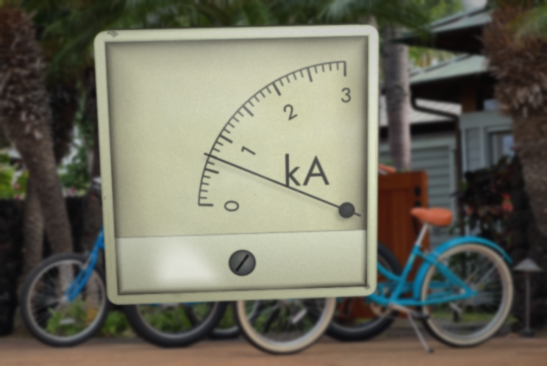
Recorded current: 0.7 kA
